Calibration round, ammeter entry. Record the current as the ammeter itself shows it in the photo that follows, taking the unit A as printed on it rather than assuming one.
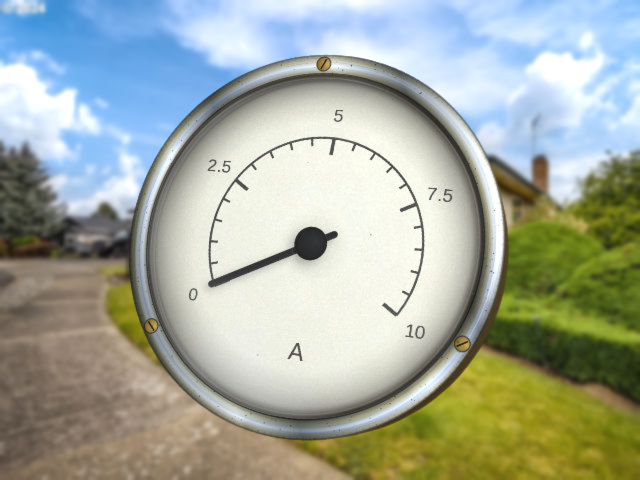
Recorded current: 0 A
